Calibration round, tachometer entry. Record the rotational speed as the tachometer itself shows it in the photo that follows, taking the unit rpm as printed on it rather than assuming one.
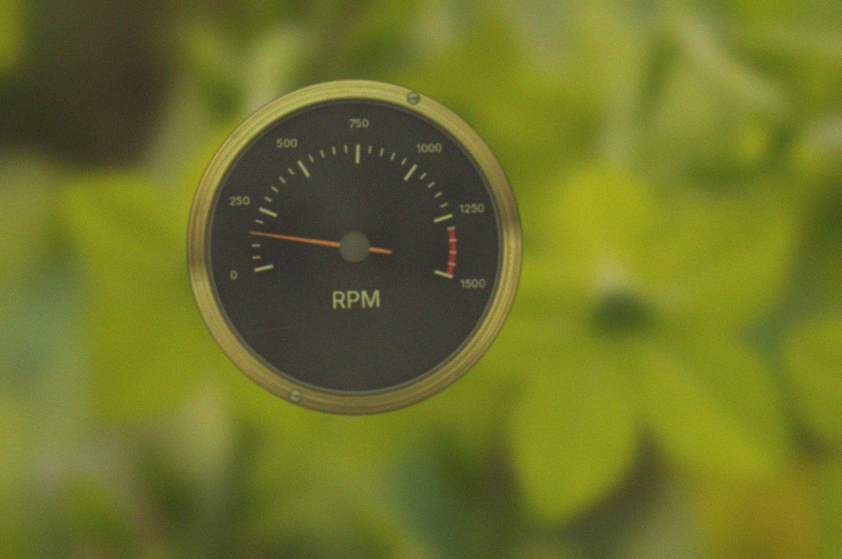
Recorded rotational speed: 150 rpm
